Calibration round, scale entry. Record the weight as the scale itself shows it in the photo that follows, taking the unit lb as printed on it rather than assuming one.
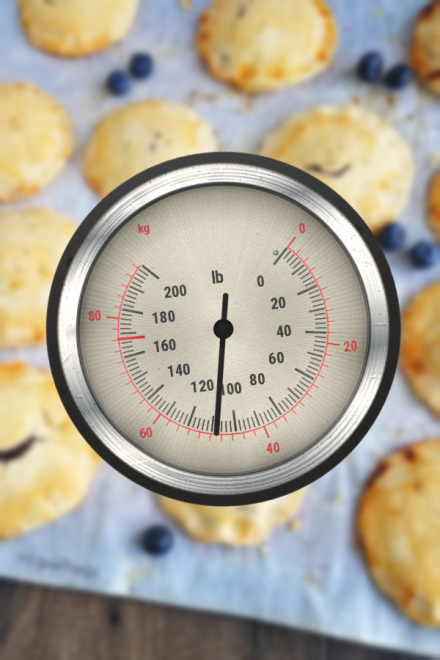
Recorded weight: 108 lb
